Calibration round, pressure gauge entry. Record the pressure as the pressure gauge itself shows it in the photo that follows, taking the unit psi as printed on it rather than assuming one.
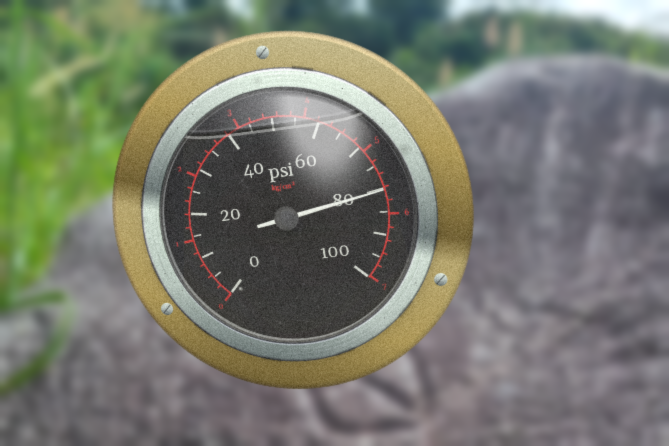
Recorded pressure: 80 psi
